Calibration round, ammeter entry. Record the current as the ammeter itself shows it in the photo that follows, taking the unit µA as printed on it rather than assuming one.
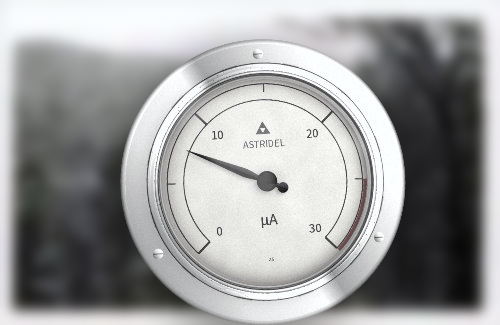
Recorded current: 7.5 µA
